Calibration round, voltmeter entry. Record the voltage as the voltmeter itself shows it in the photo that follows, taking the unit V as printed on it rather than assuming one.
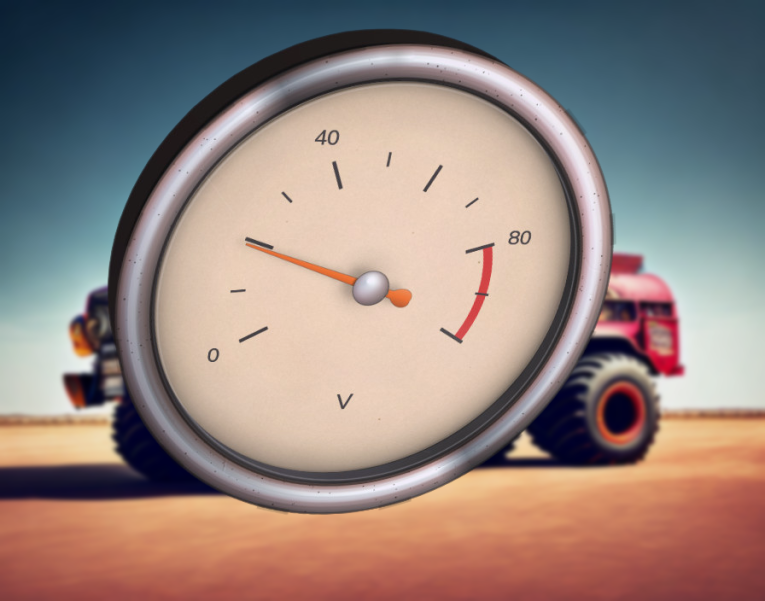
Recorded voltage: 20 V
